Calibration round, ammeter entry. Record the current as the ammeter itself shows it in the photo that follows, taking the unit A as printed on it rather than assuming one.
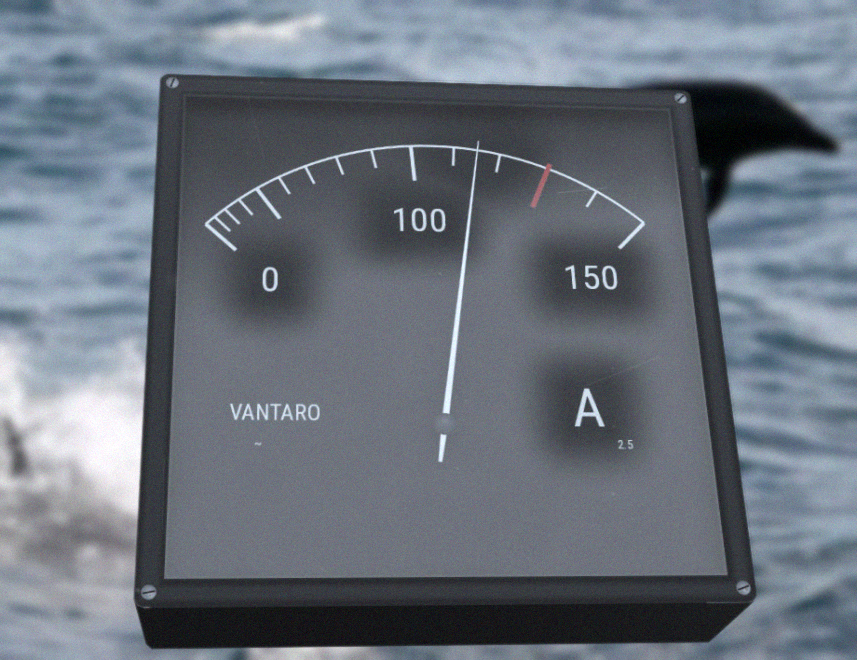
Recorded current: 115 A
